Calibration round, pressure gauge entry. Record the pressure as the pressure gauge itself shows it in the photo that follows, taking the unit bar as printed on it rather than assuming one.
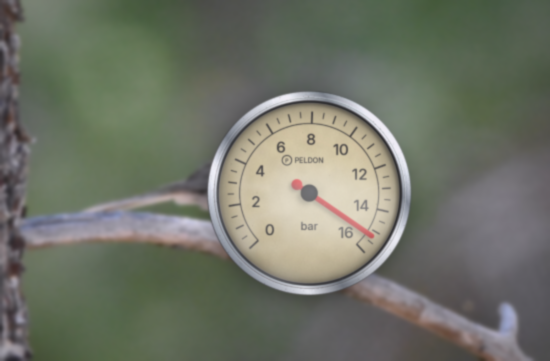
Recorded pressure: 15.25 bar
